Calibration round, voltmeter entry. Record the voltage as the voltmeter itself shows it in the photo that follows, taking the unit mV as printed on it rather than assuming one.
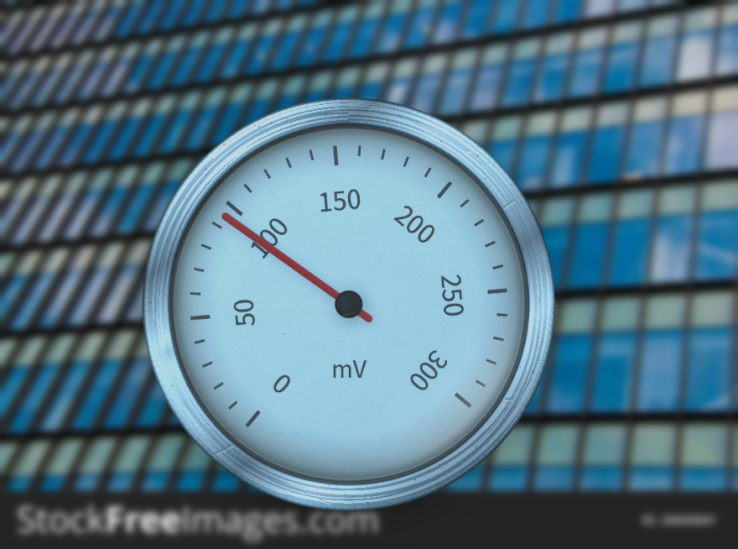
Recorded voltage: 95 mV
